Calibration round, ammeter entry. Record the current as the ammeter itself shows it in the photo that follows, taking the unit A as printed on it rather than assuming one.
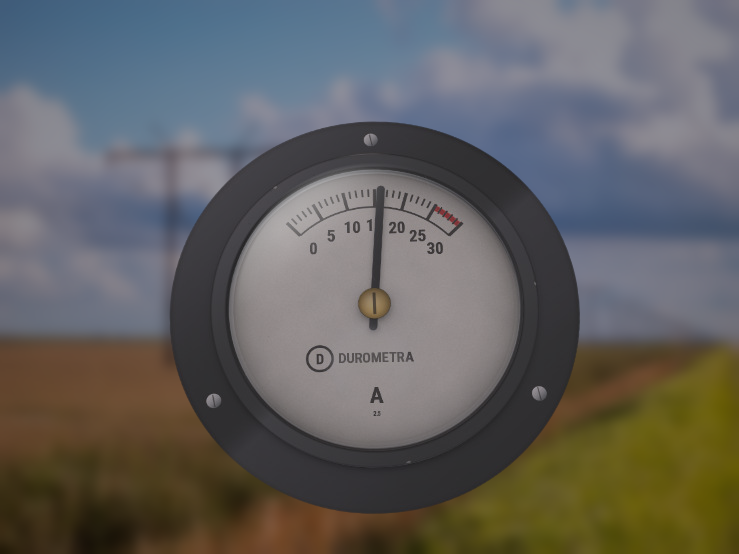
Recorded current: 16 A
